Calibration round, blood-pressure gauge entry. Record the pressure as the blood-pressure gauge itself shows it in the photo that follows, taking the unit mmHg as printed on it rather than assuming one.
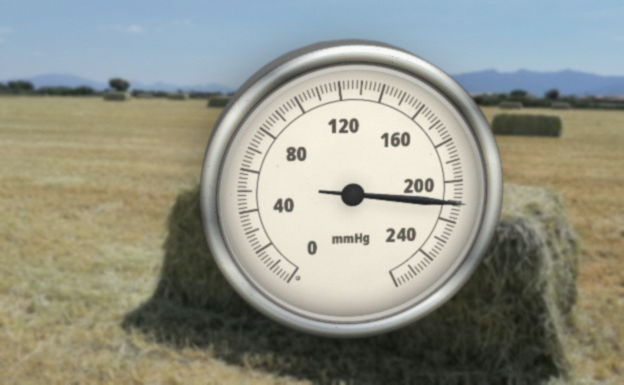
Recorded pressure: 210 mmHg
